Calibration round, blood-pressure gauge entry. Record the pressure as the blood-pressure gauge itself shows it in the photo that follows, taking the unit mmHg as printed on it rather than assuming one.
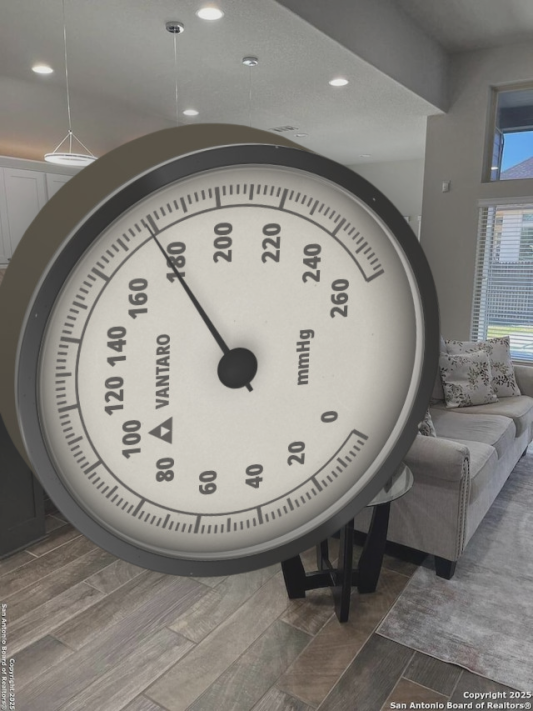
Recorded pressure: 178 mmHg
